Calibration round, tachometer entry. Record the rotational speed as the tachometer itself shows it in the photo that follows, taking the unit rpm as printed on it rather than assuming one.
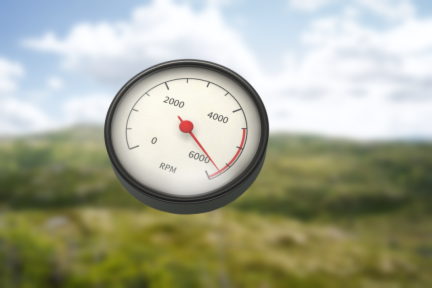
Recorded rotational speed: 5750 rpm
